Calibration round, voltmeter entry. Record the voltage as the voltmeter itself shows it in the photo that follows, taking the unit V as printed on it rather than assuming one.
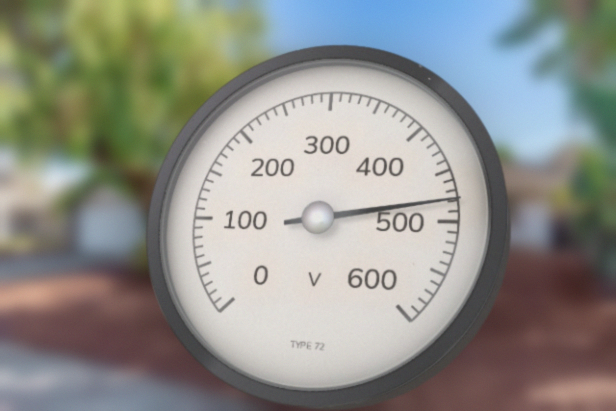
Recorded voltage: 480 V
